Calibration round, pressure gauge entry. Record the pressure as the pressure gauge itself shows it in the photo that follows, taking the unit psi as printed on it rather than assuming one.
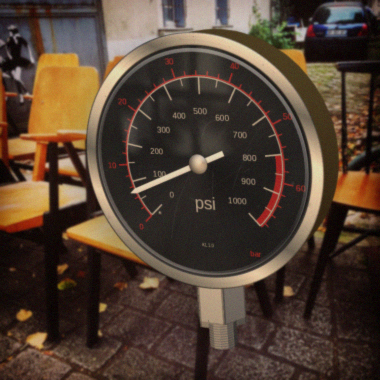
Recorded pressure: 75 psi
